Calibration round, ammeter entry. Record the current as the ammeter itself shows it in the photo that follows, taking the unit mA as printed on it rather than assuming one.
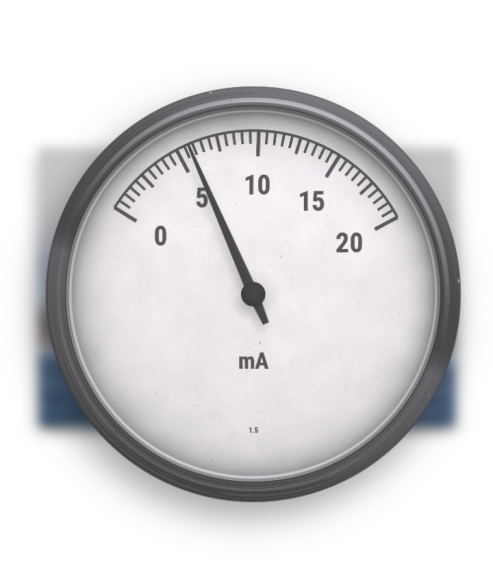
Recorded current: 5.75 mA
